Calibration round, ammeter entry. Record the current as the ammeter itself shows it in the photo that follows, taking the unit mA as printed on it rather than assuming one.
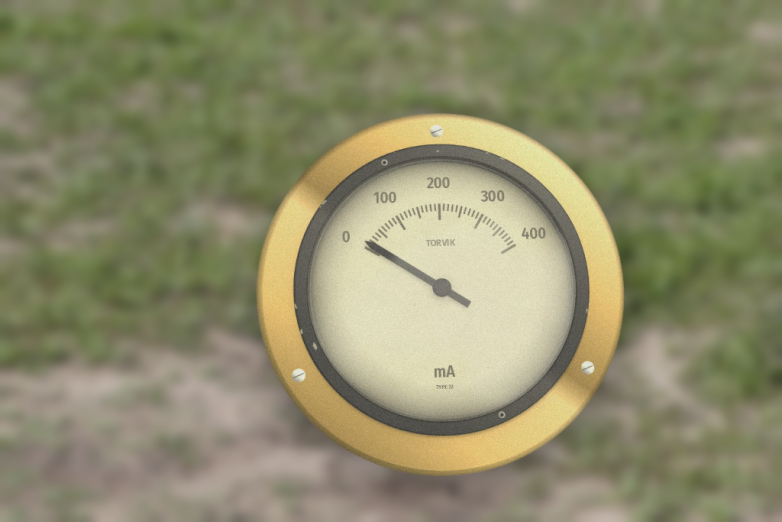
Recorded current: 10 mA
